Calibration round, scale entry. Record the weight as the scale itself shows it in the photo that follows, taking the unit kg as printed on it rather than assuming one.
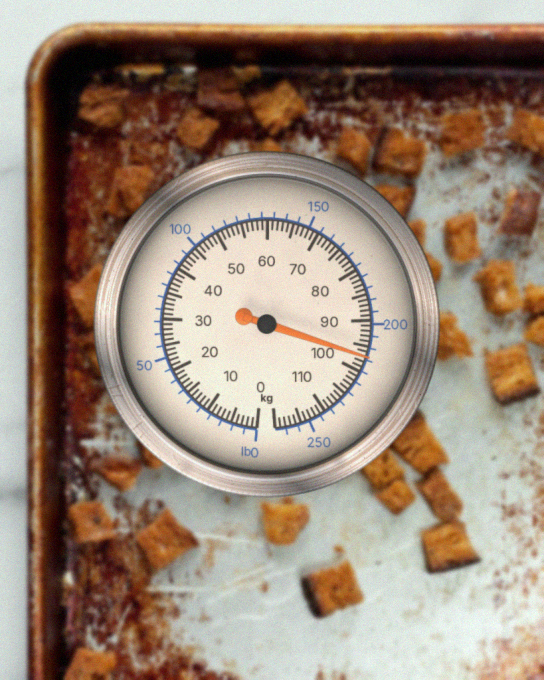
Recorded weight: 97 kg
